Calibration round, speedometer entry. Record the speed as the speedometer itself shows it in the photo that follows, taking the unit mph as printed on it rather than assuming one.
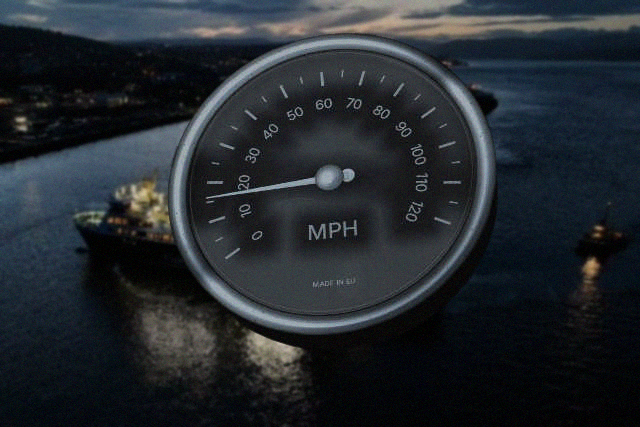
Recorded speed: 15 mph
